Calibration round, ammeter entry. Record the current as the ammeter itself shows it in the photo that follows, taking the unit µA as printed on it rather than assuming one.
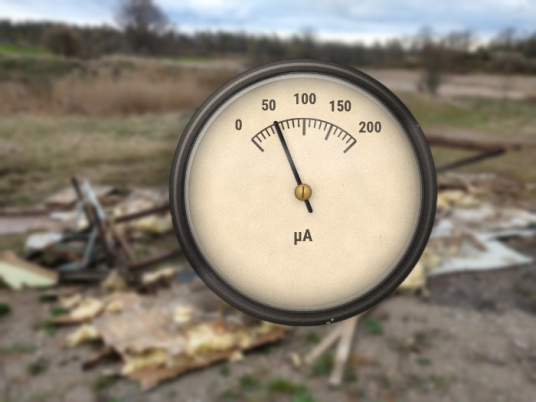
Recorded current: 50 µA
